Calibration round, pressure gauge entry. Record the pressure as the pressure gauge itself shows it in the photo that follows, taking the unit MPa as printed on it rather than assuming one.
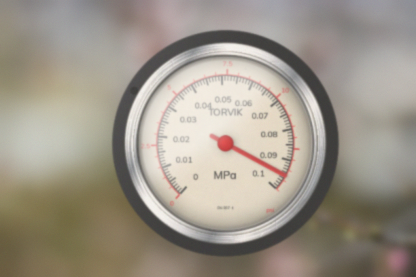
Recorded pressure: 0.095 MPa
